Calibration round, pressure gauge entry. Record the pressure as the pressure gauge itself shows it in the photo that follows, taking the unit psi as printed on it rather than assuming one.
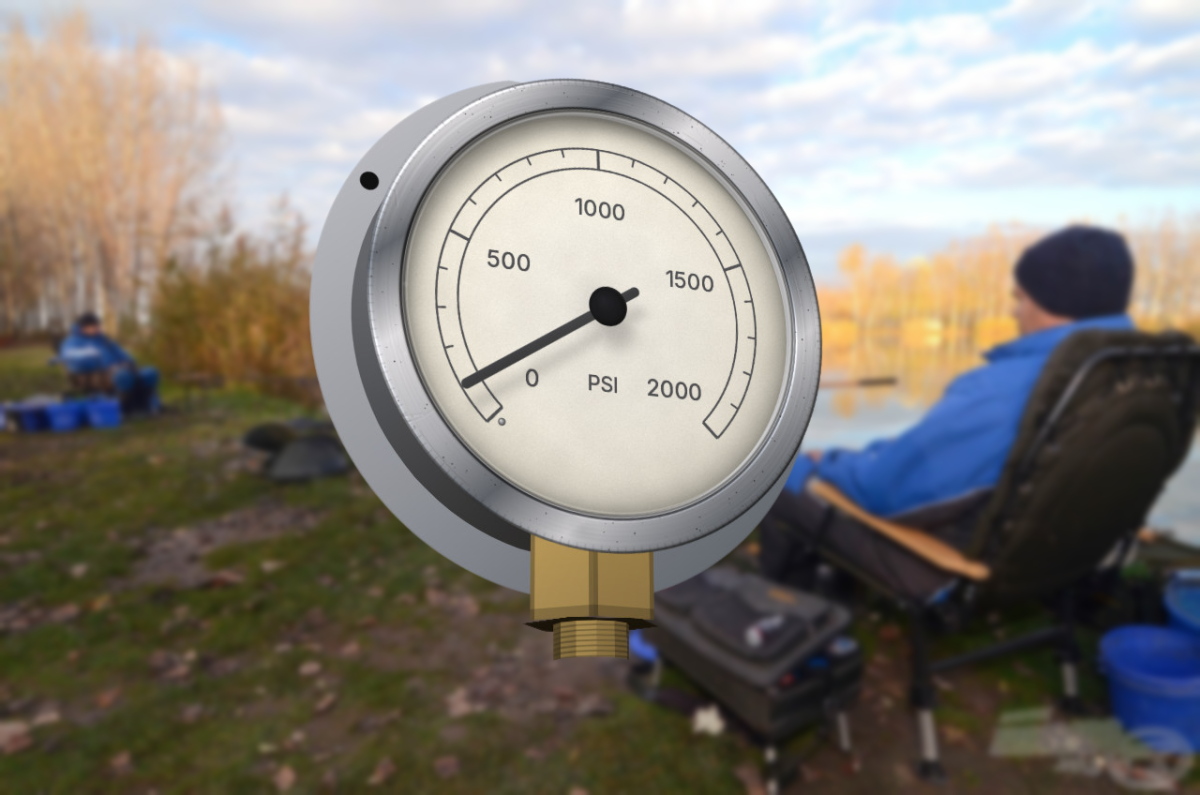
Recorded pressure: 100 psi
